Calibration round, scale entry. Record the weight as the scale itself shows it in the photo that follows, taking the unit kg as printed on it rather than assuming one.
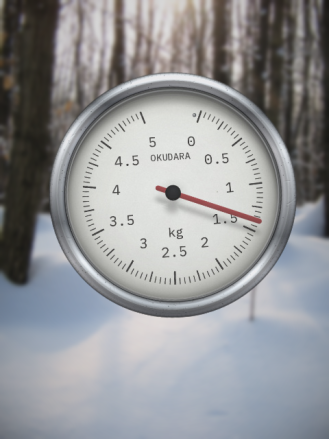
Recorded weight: 1.4 kg
